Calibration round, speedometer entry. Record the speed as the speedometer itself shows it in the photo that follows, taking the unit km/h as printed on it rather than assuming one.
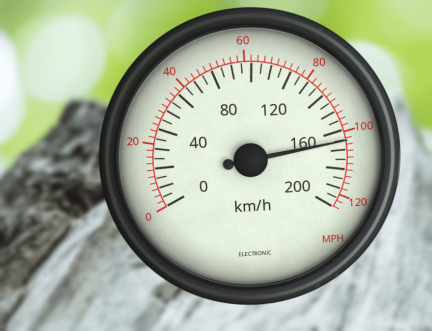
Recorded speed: 165 km/h
